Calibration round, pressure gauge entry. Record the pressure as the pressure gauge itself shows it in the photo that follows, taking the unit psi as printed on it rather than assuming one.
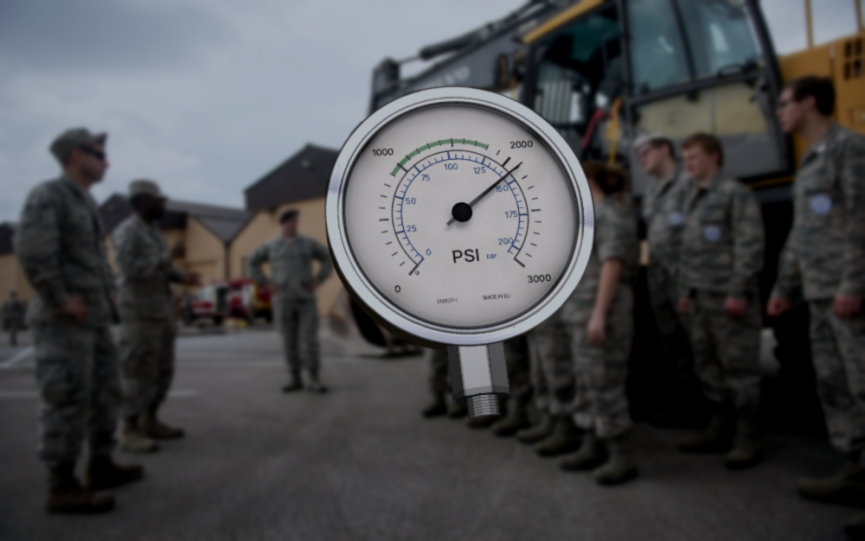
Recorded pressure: 2100 psi
